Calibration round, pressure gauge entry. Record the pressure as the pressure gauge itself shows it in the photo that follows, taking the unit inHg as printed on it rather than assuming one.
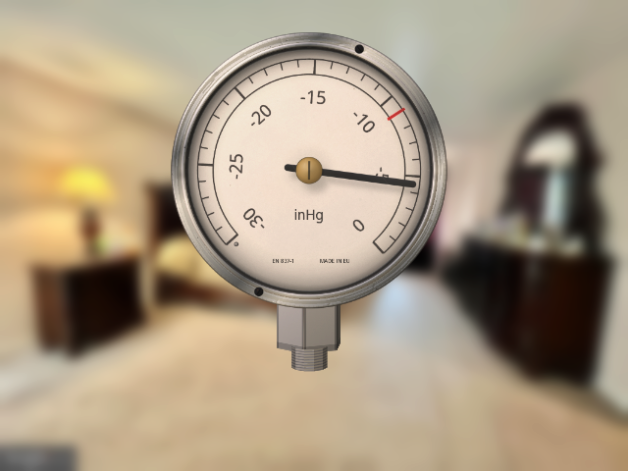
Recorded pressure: -4.5 inHg
